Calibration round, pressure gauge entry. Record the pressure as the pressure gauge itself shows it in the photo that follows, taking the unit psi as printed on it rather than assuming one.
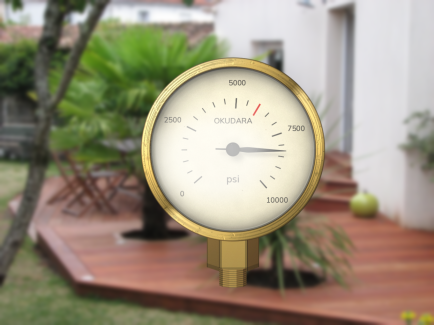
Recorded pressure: 8250 psi
